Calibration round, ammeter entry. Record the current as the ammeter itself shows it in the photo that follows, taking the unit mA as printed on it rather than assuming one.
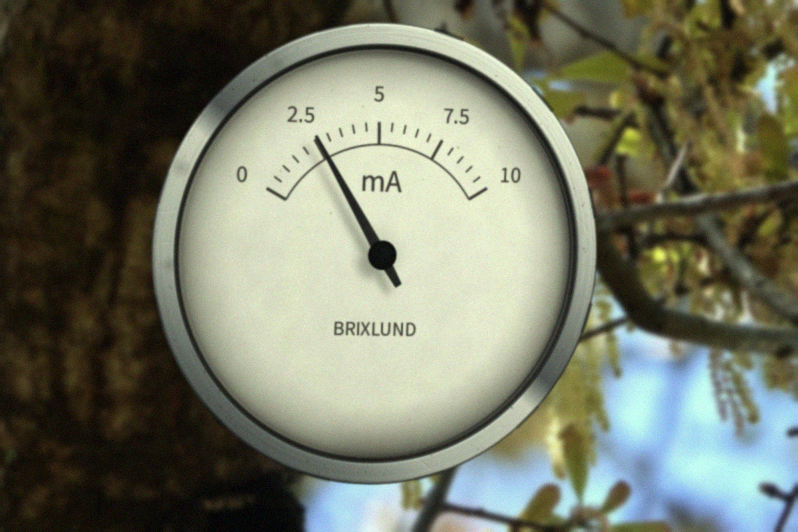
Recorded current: 2.5 mA
